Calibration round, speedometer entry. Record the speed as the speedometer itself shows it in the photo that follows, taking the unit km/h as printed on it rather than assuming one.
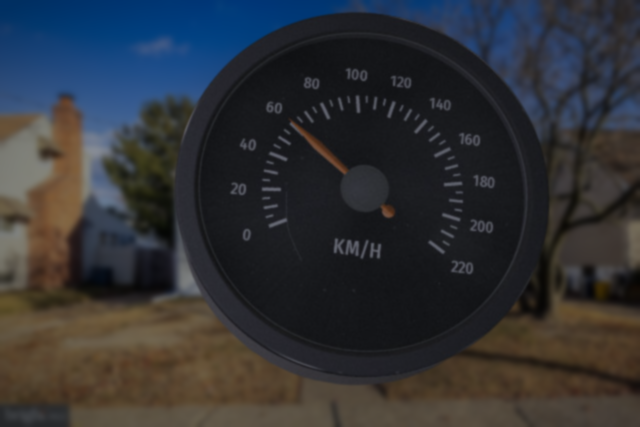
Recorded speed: 60 km/h
